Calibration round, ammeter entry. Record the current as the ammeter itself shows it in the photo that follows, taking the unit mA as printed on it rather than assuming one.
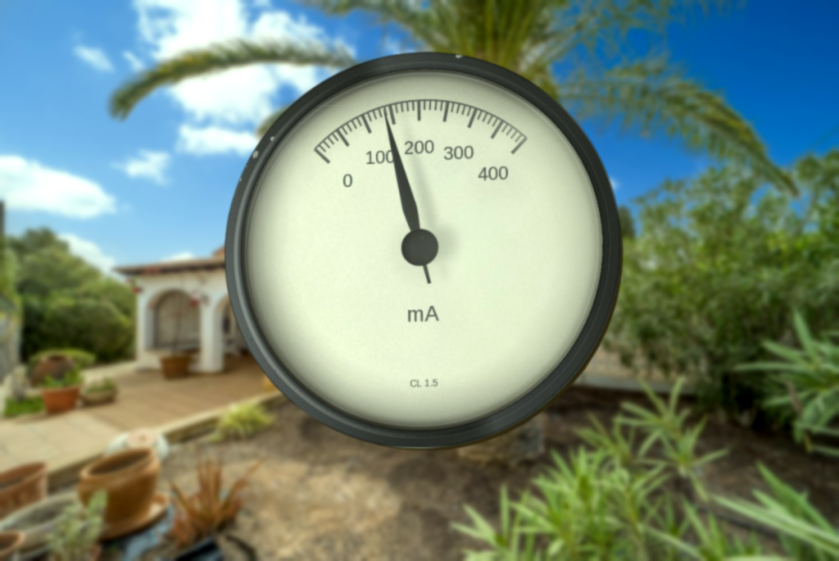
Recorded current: 140 mA
